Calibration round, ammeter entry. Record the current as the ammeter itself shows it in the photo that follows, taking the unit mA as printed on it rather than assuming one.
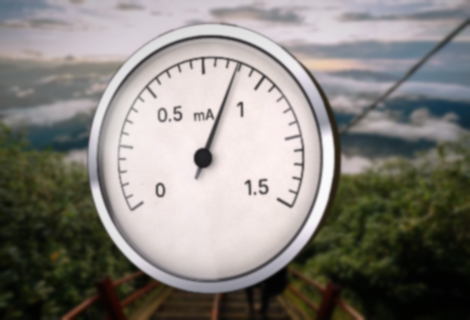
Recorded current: 0.9 mA
